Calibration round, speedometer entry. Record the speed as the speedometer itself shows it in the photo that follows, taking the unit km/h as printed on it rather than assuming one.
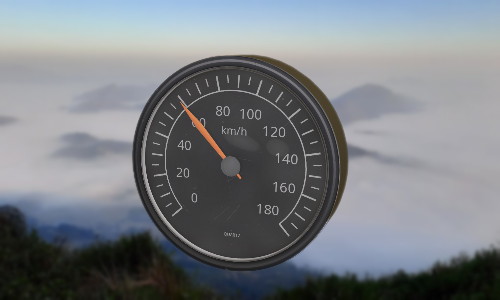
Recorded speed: 60 km/h
